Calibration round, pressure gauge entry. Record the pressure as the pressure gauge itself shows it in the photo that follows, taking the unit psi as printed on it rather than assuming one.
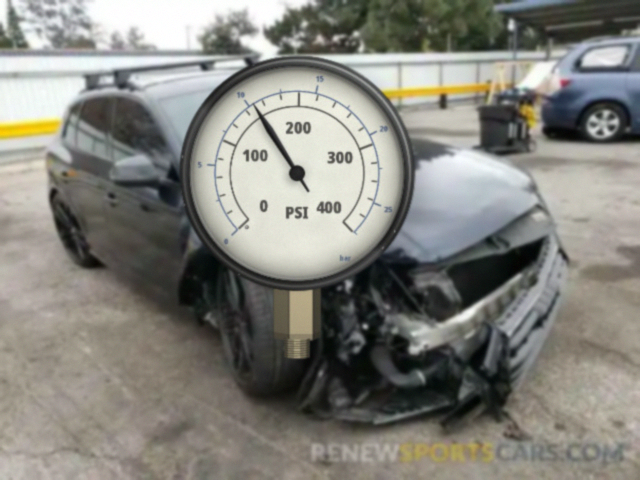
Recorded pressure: 150 psi
